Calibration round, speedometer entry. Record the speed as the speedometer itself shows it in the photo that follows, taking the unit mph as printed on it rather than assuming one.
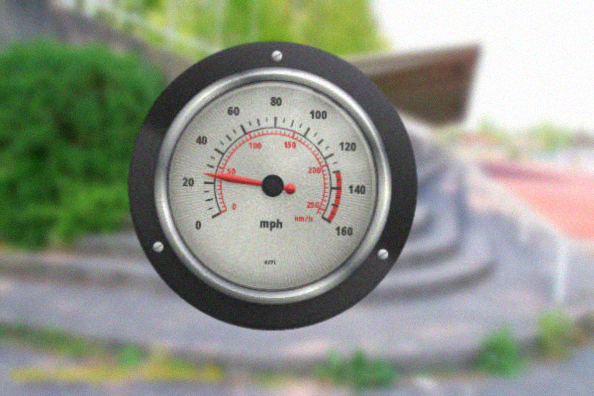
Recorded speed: 25 mph
